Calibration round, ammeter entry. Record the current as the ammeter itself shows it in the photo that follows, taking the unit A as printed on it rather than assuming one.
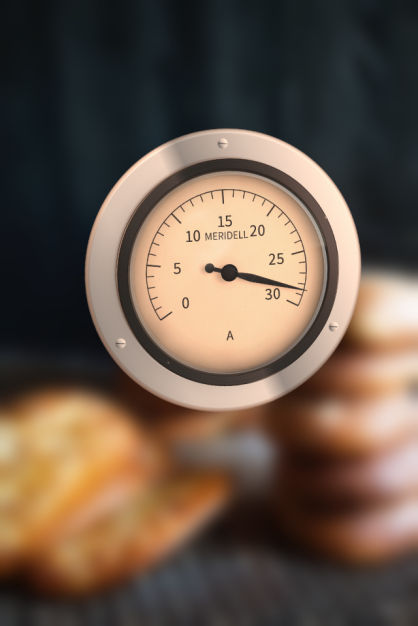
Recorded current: 28.5 A
